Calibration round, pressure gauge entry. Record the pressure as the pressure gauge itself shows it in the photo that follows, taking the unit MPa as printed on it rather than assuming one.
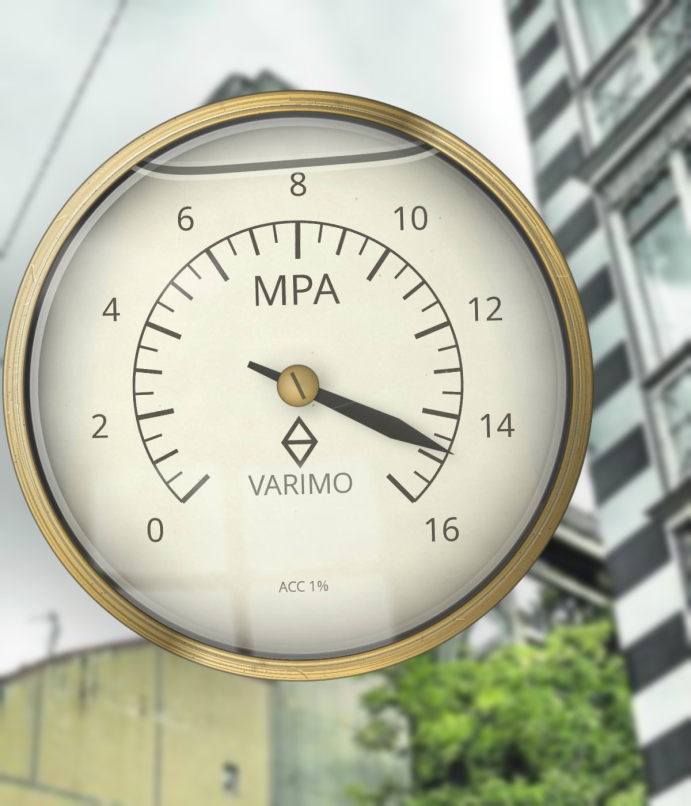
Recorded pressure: 14.75 MPa
